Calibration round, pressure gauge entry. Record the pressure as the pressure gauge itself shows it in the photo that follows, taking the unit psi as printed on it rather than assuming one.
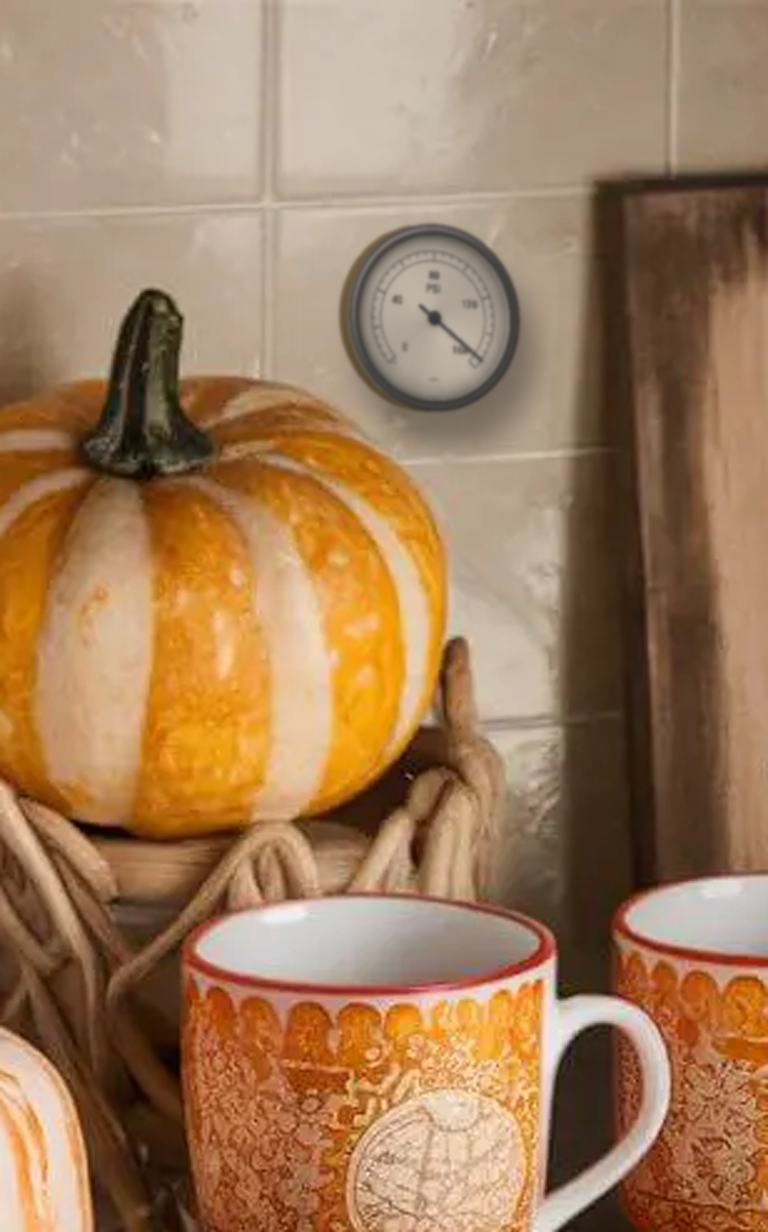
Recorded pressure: 155 psi
